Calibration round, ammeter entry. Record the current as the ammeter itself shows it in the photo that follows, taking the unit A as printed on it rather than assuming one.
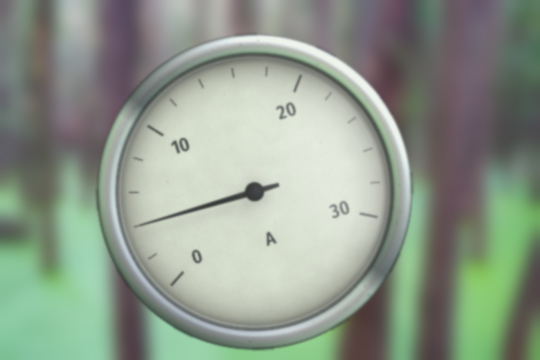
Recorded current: 4 A
